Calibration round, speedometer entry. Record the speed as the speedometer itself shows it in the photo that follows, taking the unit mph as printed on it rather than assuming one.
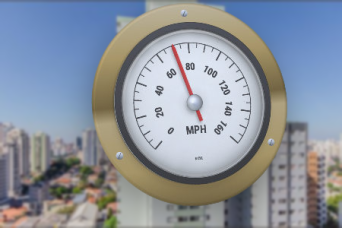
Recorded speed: 70 mph
